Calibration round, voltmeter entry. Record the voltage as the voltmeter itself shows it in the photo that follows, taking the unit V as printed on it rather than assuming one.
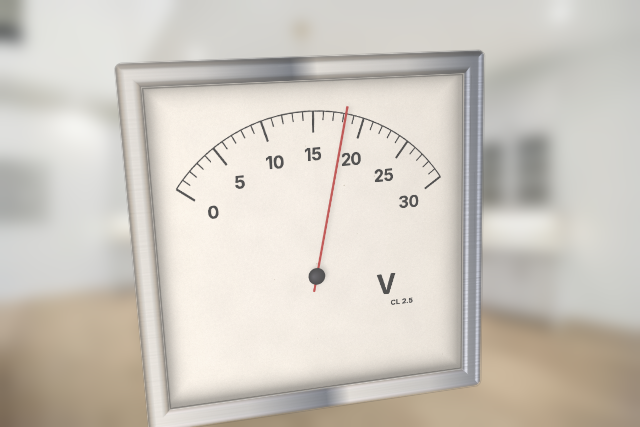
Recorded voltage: 18 V
